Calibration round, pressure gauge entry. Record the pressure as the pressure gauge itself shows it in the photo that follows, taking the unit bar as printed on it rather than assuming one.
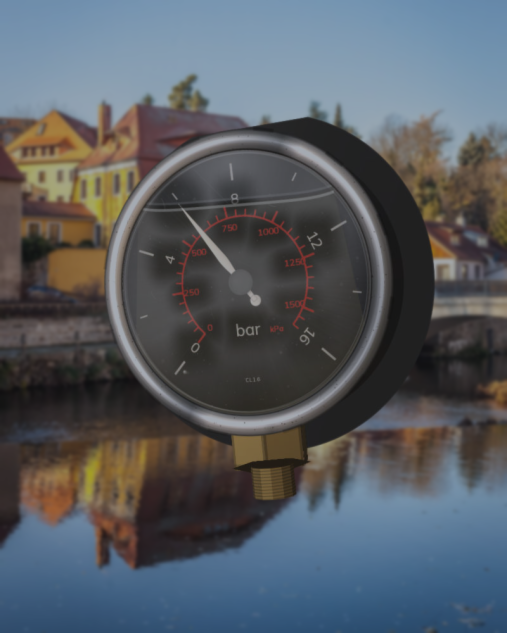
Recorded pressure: 6 bar
